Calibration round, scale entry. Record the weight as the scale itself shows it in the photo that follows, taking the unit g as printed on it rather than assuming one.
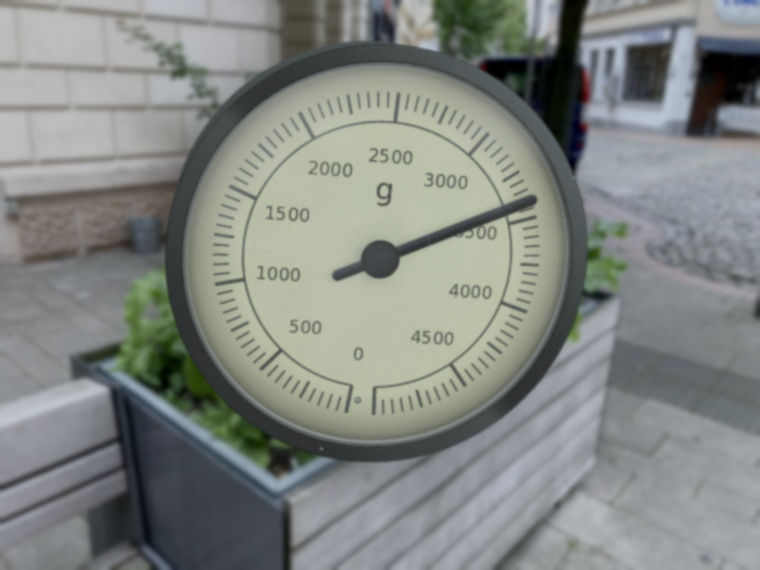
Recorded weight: 3400 g
